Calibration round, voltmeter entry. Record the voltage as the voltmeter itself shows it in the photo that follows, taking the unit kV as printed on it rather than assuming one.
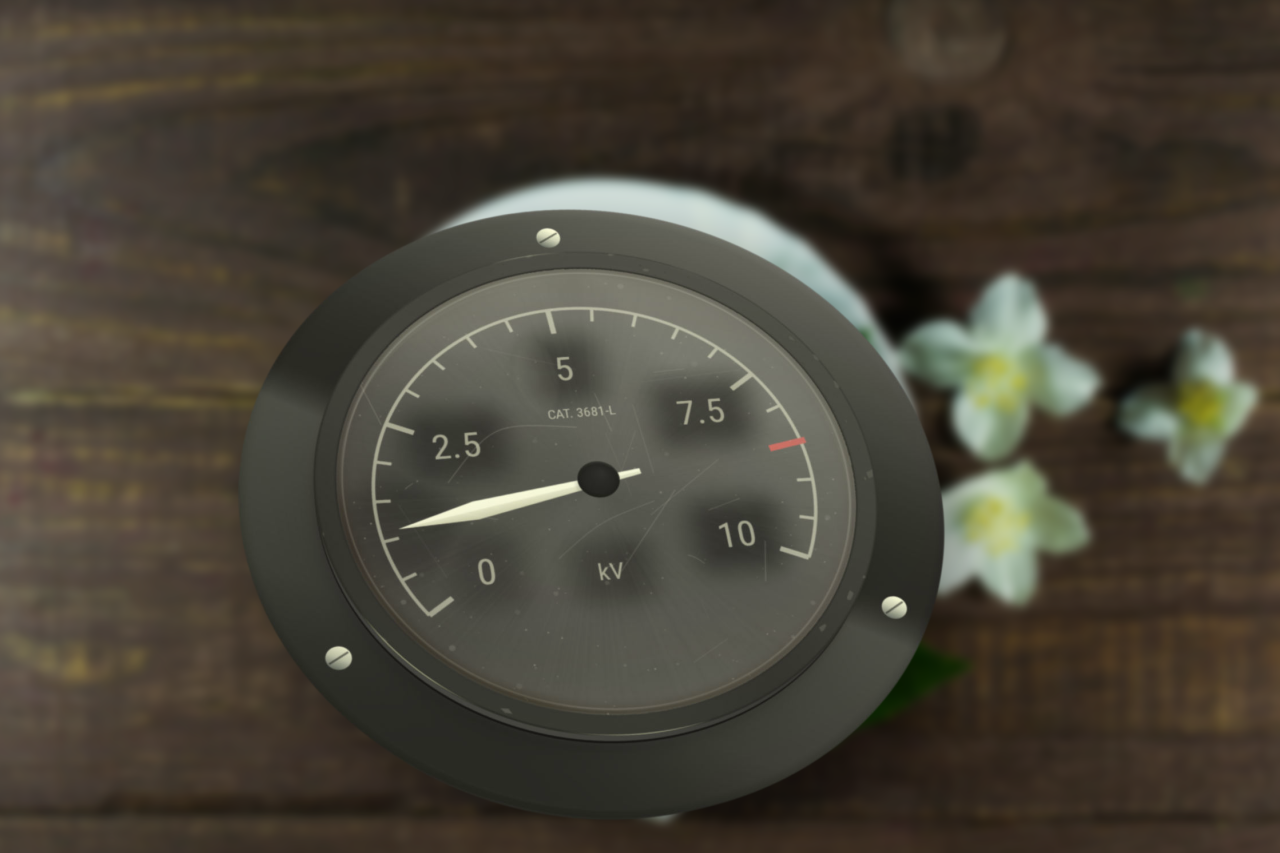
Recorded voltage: 1 kV
